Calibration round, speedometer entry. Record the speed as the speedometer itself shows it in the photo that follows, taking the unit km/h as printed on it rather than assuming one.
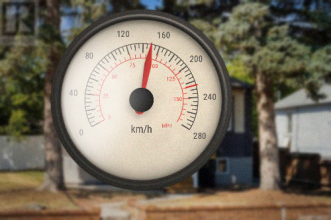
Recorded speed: 150 km/h
